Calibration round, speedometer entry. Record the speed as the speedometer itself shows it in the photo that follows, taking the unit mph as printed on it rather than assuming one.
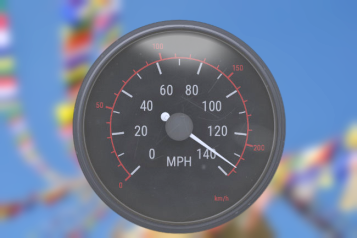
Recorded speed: 135 mph
